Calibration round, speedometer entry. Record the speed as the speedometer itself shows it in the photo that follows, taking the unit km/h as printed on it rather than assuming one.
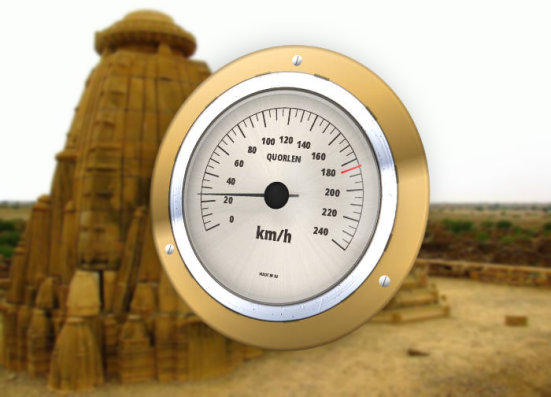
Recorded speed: 25 km/h
